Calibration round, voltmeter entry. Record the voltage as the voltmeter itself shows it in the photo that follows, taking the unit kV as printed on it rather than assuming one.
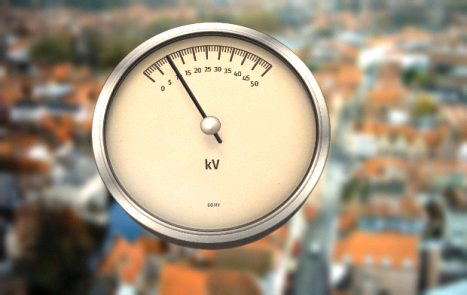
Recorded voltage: 10 kV
